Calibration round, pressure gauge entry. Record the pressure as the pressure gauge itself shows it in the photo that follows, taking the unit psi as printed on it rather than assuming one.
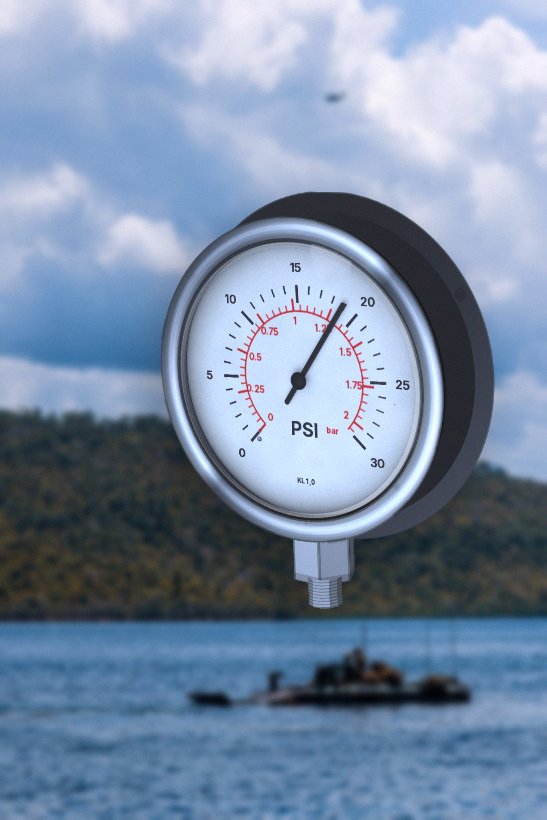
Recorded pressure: 19 psi
